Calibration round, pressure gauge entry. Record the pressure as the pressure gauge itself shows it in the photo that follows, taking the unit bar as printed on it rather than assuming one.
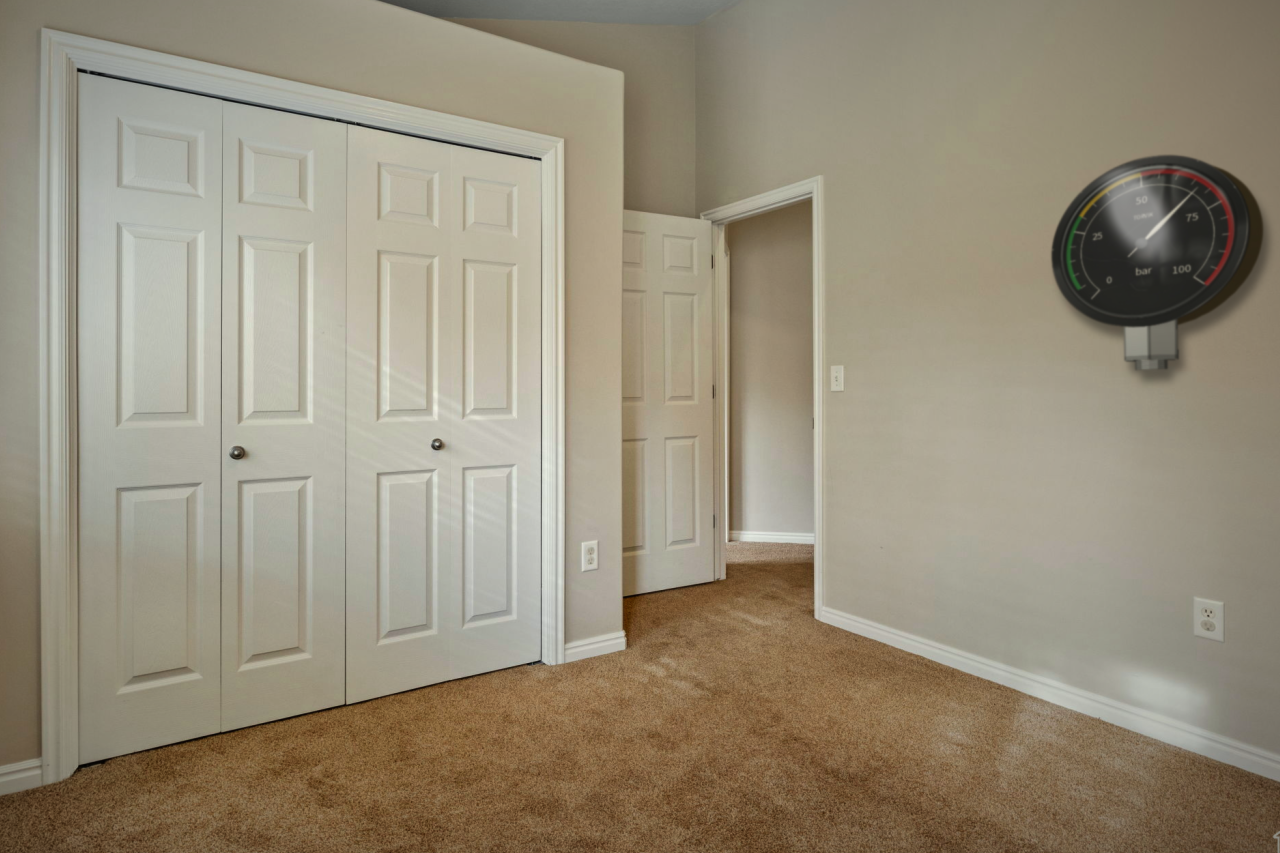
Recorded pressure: 67.5 bar
